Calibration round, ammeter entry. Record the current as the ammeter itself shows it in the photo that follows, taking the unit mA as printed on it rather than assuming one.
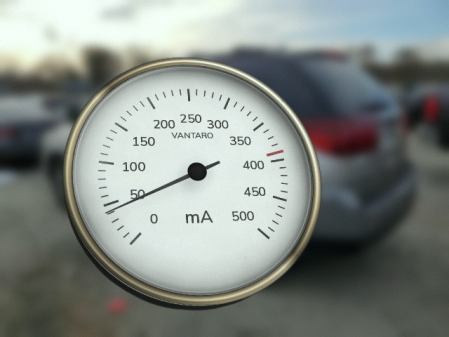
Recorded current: 40 mA
